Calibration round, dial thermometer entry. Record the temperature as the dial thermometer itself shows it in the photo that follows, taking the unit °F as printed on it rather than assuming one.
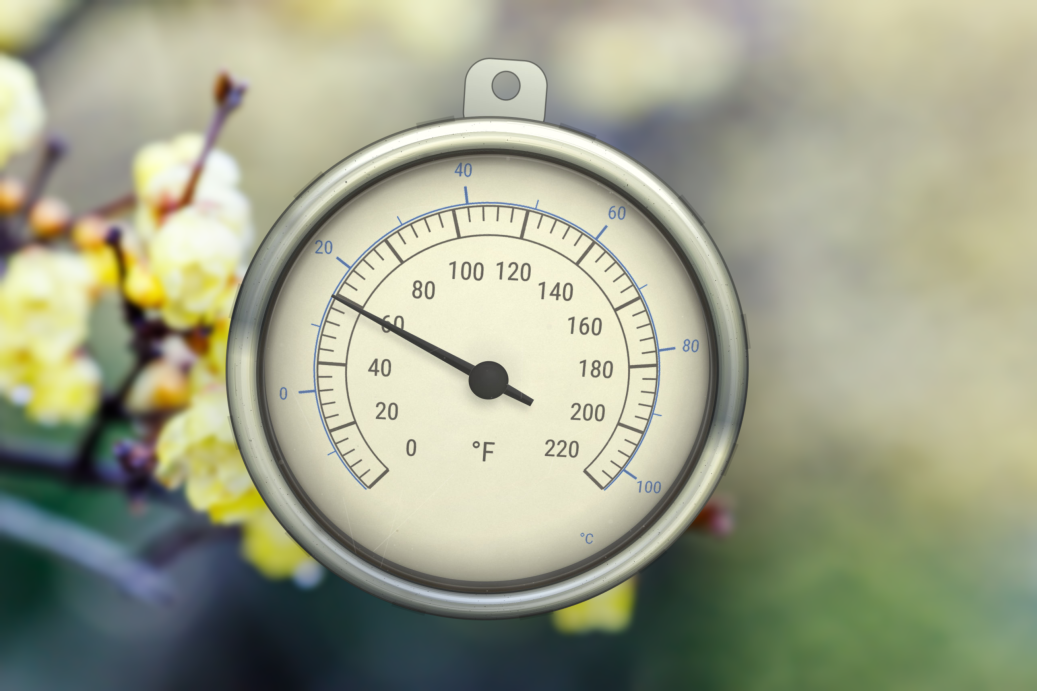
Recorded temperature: 60 °F
